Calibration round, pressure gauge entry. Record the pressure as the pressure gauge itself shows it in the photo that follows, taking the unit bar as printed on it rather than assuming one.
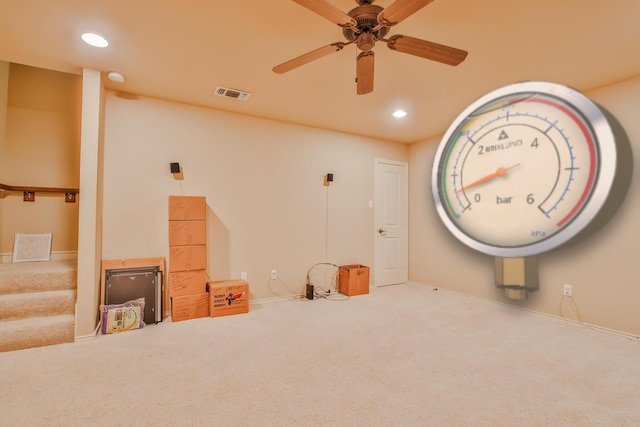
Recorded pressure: 0.5 bar
